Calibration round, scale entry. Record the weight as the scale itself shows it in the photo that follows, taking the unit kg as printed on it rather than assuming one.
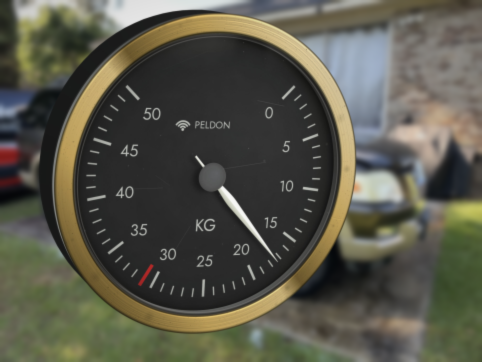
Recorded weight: 17.5 kg
